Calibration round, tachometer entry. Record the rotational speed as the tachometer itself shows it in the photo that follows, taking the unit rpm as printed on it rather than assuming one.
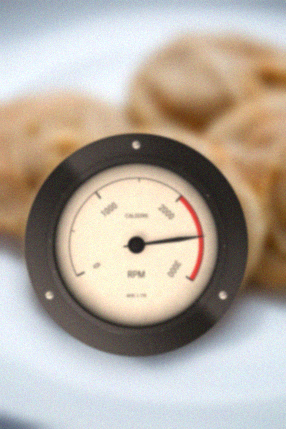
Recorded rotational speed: 2500 rpm
